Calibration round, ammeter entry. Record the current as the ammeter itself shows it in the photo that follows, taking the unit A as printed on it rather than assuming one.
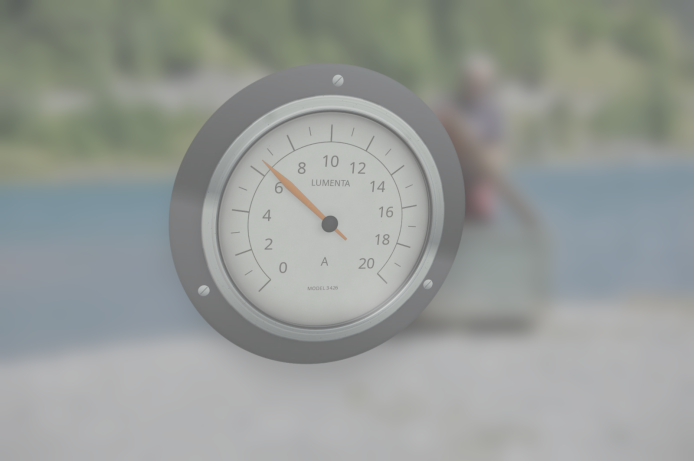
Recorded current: 6.5 A
